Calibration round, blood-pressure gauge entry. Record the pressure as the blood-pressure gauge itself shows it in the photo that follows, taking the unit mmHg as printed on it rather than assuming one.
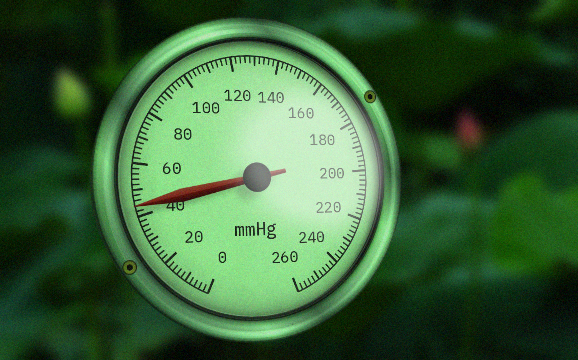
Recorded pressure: 44 mmHg
